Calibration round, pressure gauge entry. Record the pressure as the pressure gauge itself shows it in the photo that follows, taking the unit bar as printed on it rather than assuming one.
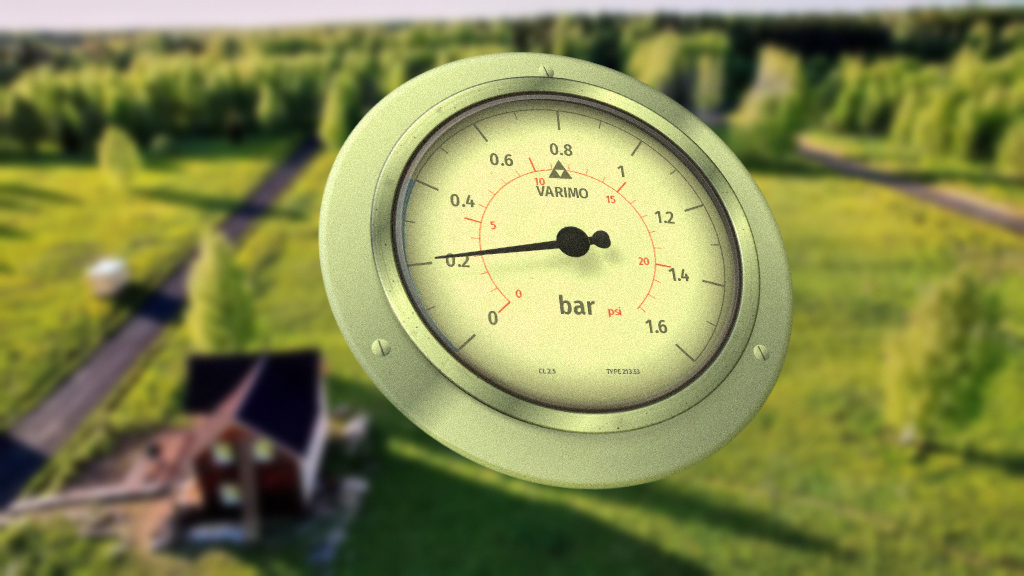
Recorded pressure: 0.2 bar
